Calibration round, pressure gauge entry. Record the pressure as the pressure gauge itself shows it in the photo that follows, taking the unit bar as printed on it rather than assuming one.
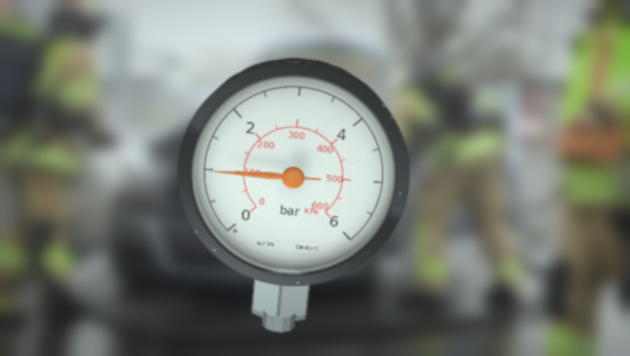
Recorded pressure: 1 bar
